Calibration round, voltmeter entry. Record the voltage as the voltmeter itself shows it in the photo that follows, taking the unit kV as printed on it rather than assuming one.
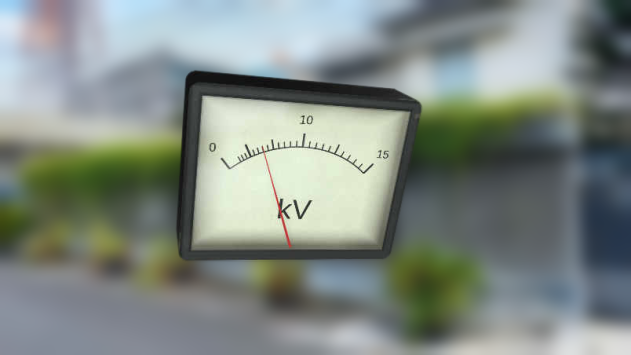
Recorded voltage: 6.5 kV
